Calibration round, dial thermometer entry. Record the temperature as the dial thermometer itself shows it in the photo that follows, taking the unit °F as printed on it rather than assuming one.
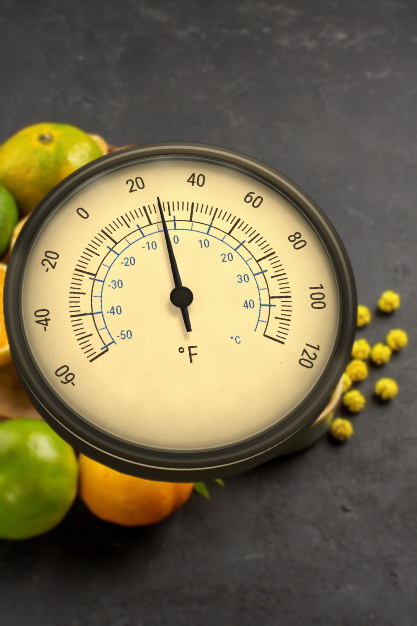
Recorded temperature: 26 °F
